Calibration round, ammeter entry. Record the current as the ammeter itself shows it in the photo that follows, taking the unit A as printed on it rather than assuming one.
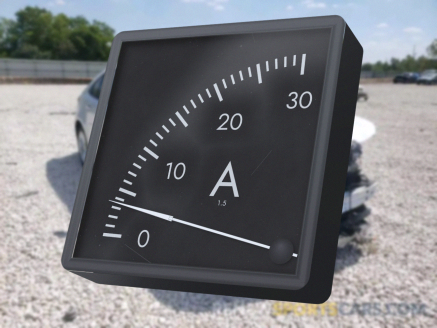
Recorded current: 3.5 A
